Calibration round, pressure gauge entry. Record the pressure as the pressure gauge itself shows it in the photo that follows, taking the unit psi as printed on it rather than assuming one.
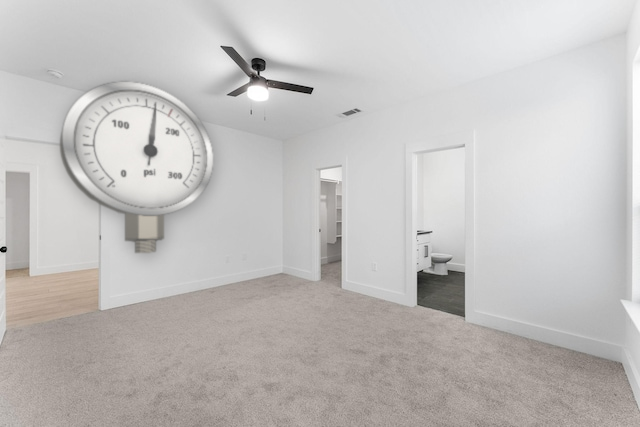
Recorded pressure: 160 psi
